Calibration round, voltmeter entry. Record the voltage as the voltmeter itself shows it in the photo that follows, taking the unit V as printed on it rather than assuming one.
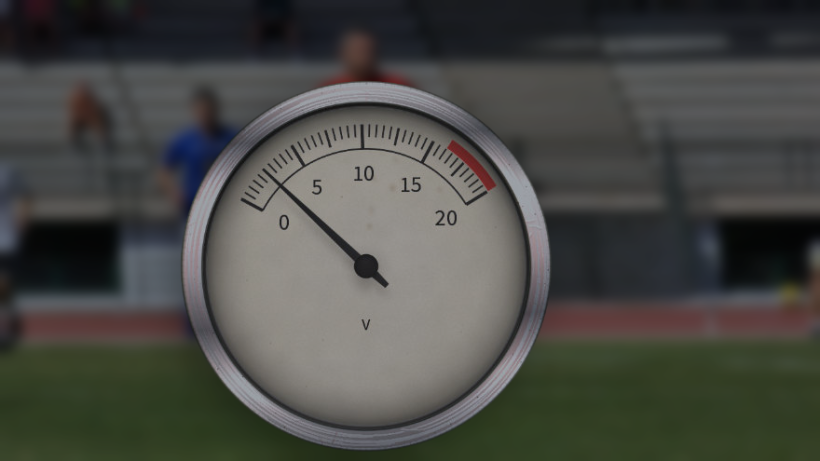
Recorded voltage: 2.5 V
